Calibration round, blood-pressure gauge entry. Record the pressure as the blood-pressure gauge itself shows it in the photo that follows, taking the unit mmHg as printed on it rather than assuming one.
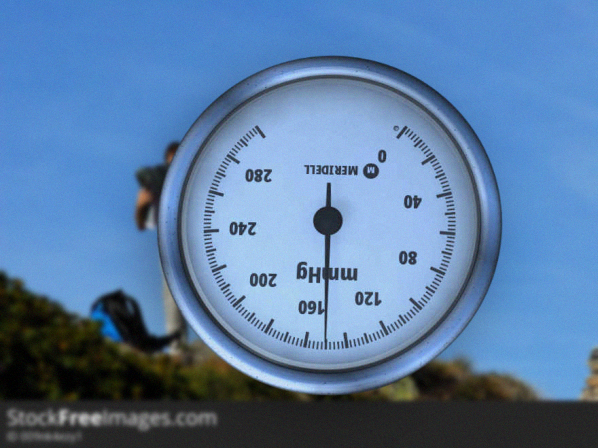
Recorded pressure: 150 mmHg
